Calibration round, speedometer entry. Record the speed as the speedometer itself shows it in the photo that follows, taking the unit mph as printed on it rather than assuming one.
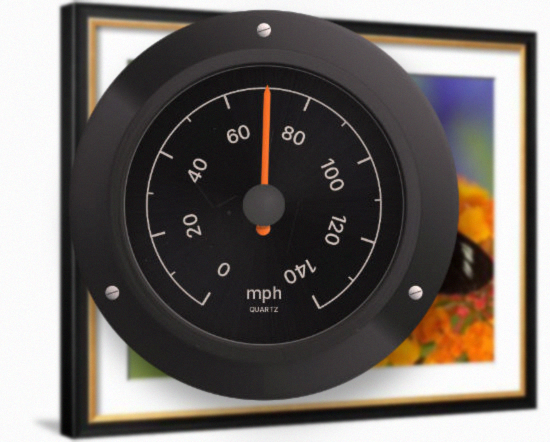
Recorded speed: 70 mph
